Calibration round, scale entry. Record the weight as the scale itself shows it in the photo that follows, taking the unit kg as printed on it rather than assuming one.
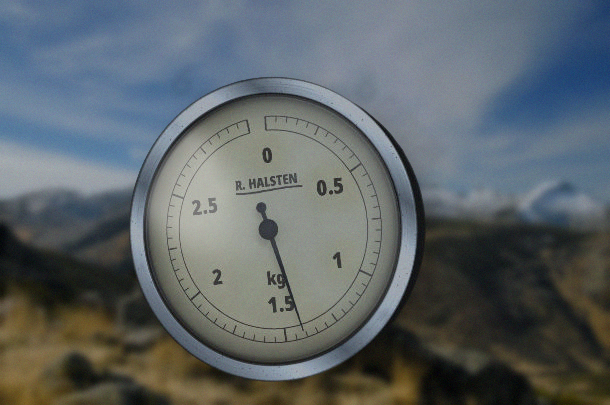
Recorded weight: 1.4 kg
